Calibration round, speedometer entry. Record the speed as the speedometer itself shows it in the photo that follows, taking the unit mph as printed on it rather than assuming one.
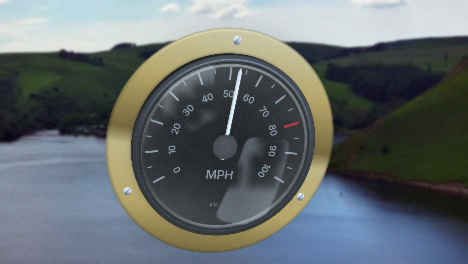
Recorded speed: 52.5 mph
